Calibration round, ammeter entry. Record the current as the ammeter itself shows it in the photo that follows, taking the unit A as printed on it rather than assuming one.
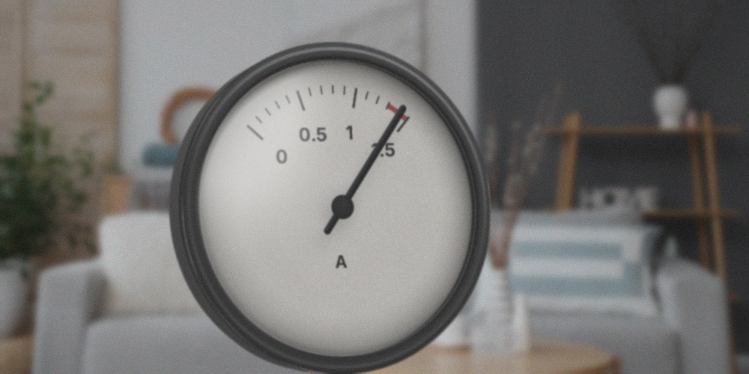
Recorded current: 1.4 A
